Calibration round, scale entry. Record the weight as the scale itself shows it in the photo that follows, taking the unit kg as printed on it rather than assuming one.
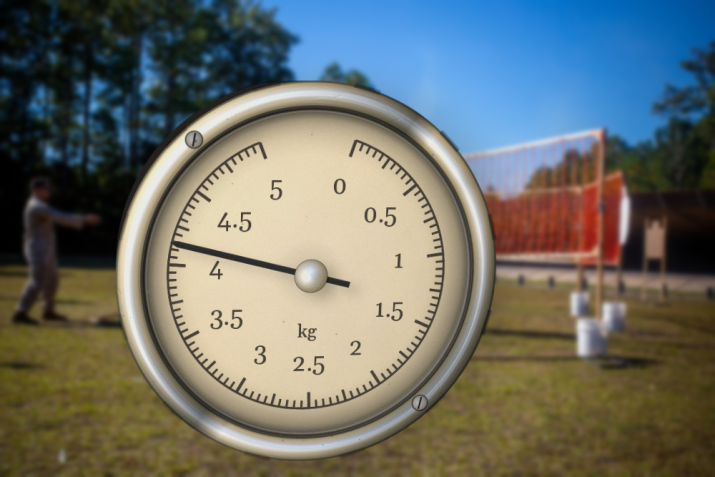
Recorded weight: 4.15 kg
